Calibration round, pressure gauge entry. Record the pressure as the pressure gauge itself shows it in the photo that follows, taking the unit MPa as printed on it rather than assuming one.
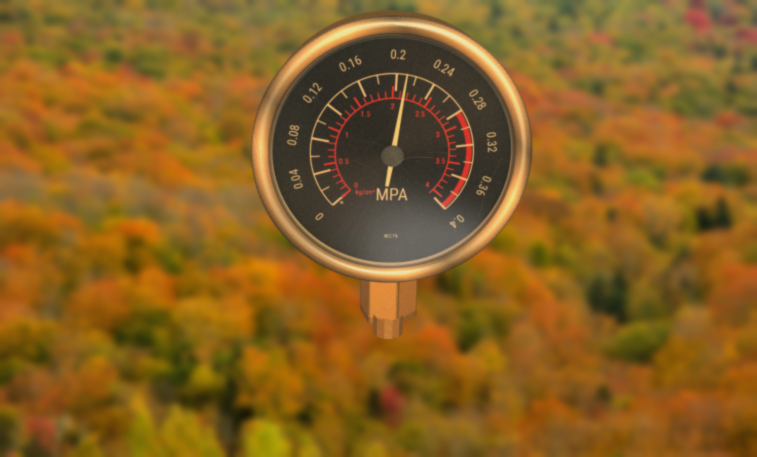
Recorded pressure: 0.21 MPa
